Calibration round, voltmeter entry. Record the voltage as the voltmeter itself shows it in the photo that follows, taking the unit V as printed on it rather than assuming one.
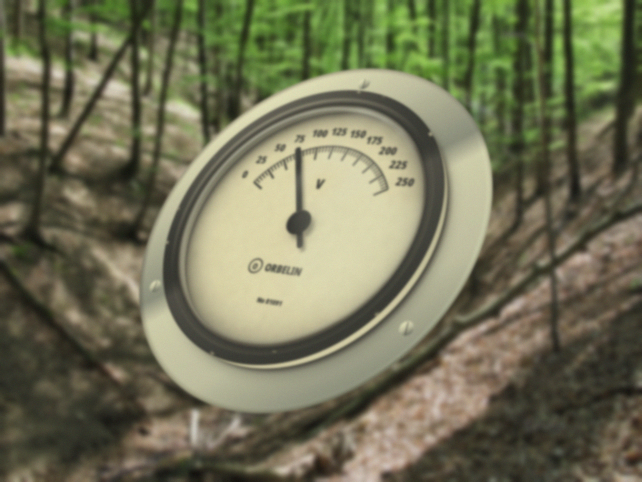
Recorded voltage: 75 V
